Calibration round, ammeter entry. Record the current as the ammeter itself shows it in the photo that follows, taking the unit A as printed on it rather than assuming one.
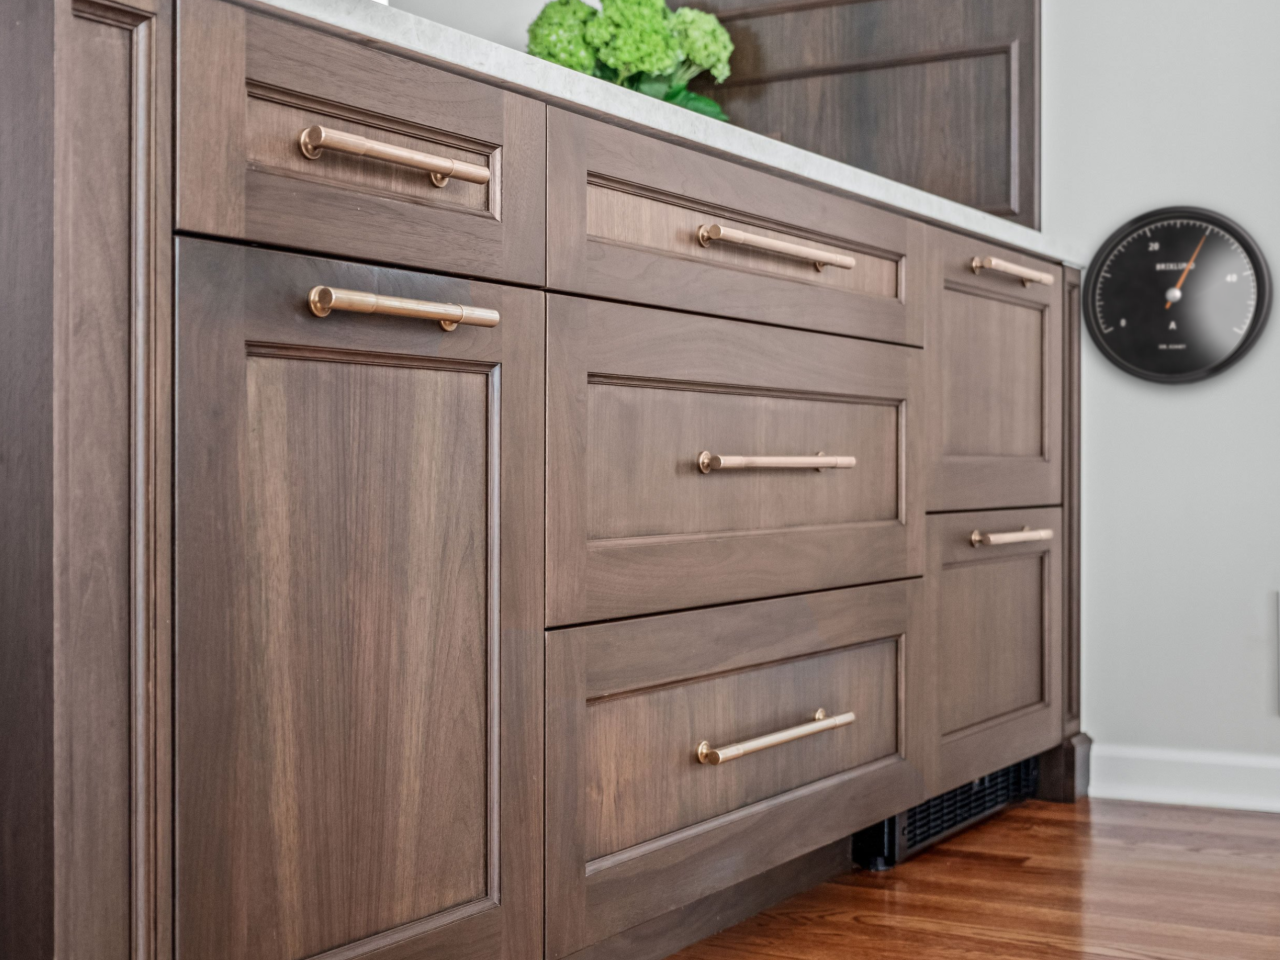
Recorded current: 30 A
